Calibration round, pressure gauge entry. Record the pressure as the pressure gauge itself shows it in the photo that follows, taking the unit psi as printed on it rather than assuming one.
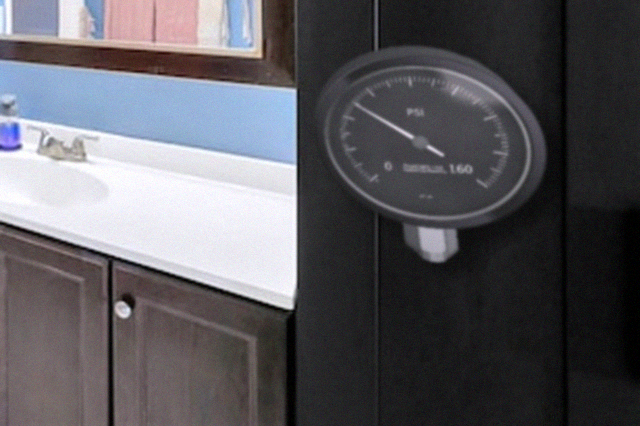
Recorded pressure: 50 psi
